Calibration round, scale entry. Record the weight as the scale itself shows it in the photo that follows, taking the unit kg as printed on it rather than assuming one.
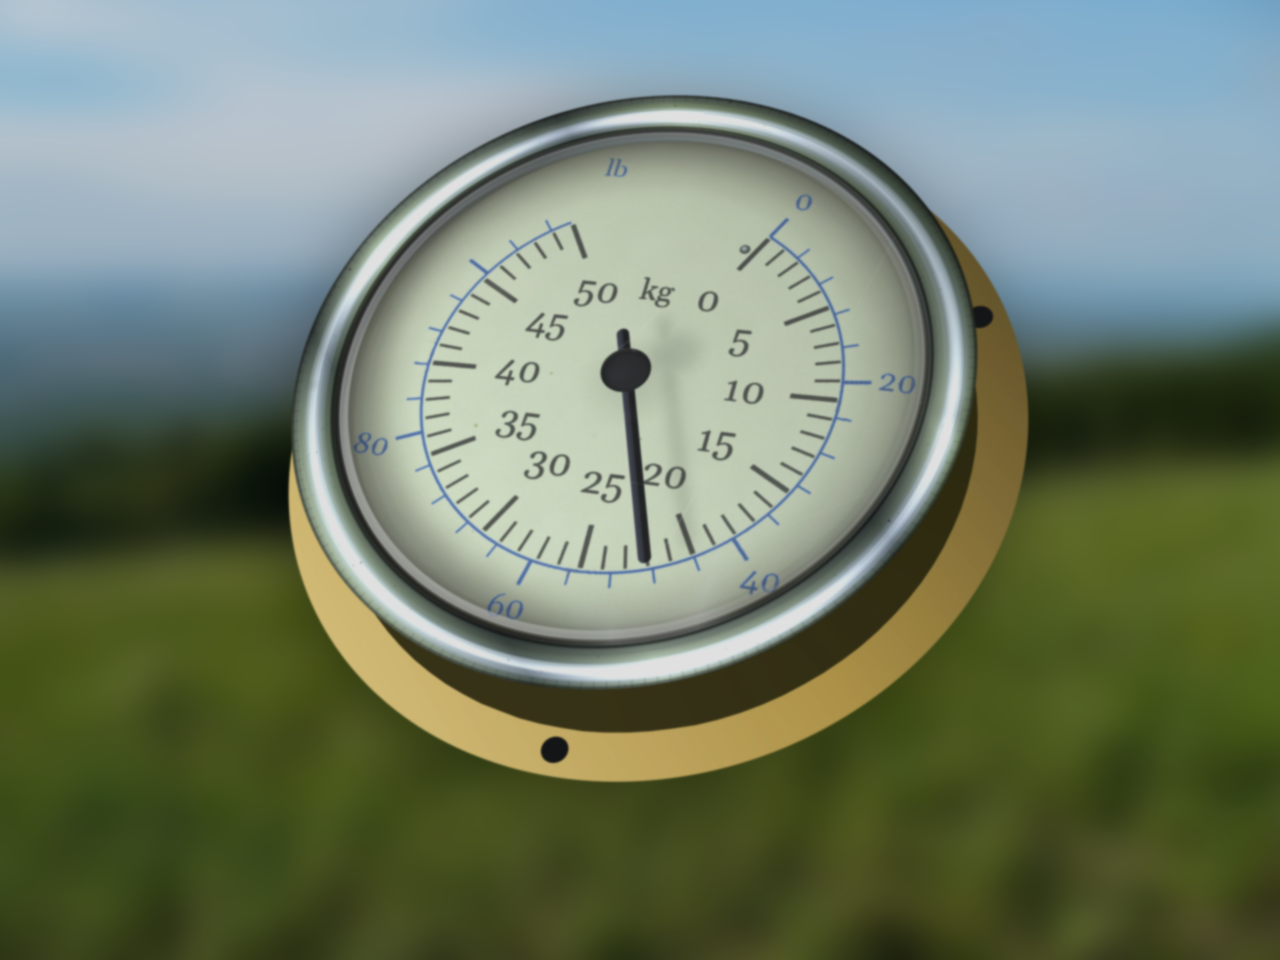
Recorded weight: 22 kg
